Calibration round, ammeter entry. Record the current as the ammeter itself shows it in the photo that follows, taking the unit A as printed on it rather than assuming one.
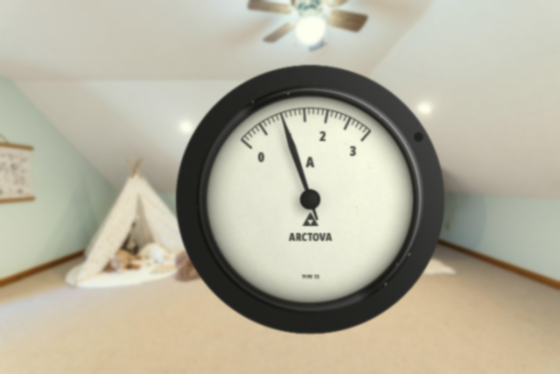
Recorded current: 1 A
